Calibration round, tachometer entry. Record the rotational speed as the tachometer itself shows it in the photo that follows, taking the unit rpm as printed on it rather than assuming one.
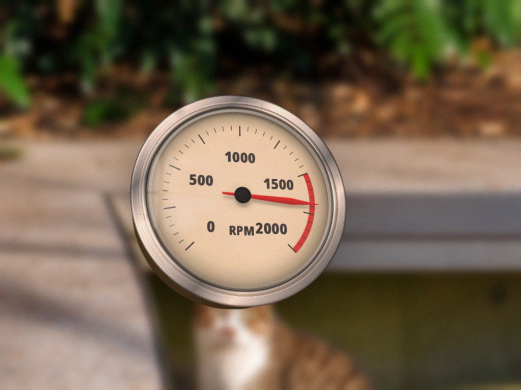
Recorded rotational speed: 1700 rpm
